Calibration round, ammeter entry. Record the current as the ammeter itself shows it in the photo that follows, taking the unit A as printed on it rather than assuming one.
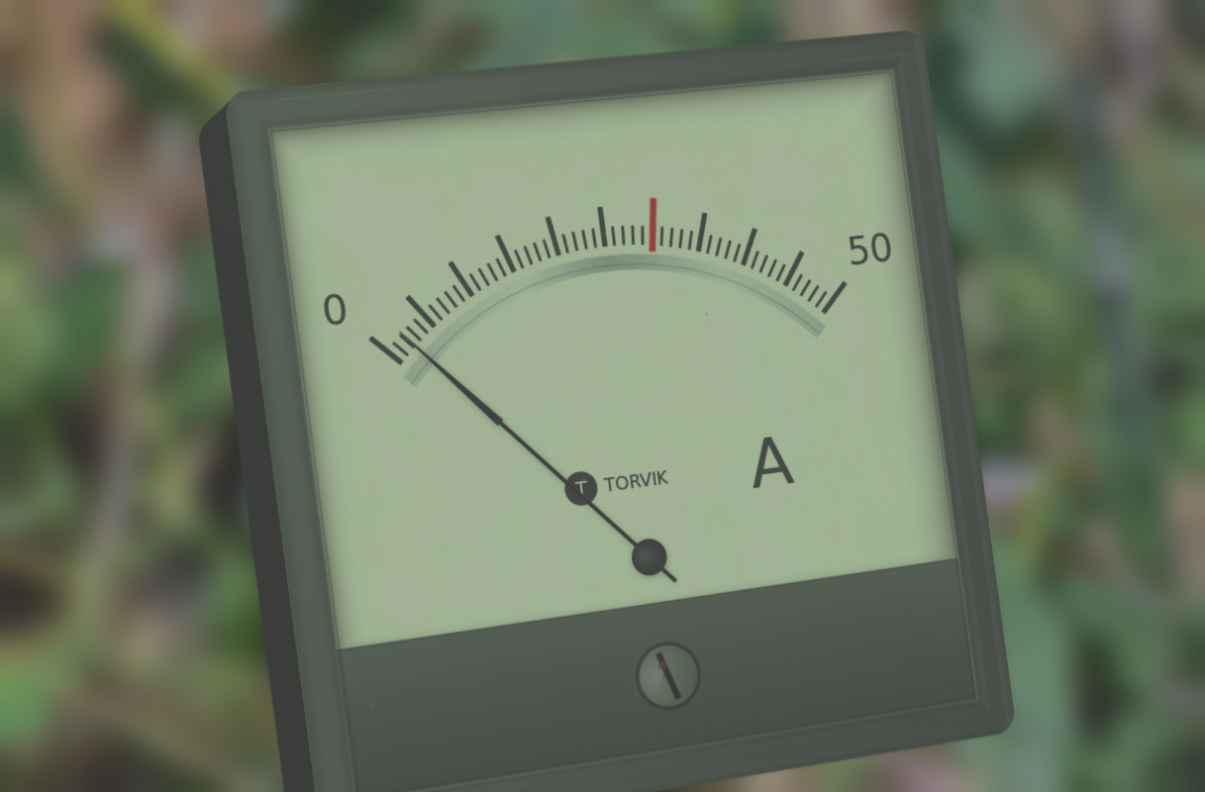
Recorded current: 2 A
